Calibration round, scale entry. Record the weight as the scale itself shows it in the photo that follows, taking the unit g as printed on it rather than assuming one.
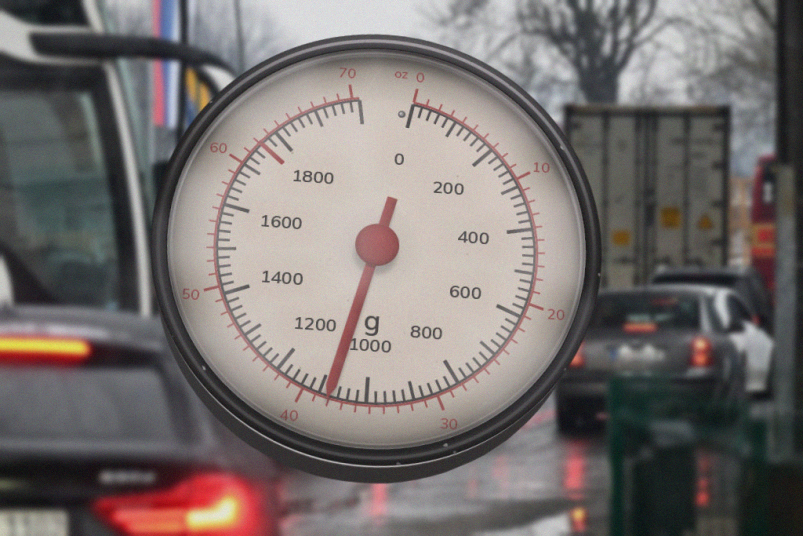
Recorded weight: 1080 g
